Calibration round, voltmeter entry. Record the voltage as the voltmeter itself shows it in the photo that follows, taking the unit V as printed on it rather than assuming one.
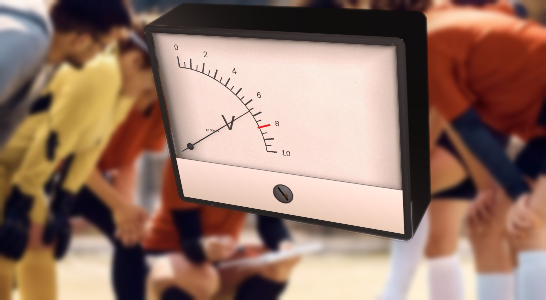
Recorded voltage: 6.5 V
